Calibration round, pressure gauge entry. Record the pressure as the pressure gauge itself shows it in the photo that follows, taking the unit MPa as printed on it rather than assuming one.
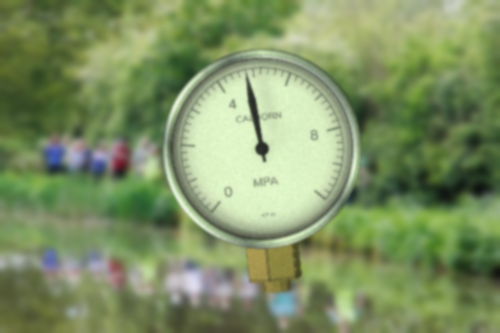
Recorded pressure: 4.8 MPa
